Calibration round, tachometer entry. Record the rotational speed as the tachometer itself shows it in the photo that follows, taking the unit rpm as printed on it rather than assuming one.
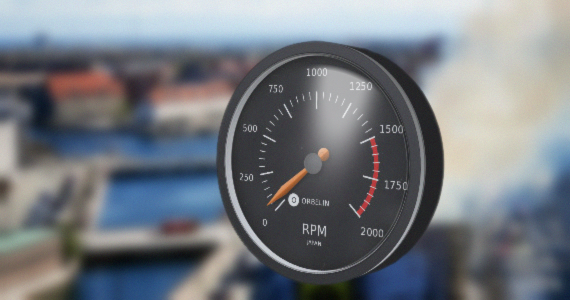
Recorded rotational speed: 50 rpm
